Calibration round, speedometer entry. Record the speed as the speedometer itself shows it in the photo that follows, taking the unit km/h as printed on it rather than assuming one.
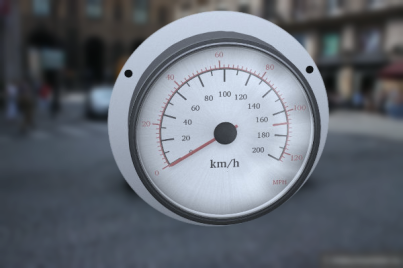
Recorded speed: 0 km/h
